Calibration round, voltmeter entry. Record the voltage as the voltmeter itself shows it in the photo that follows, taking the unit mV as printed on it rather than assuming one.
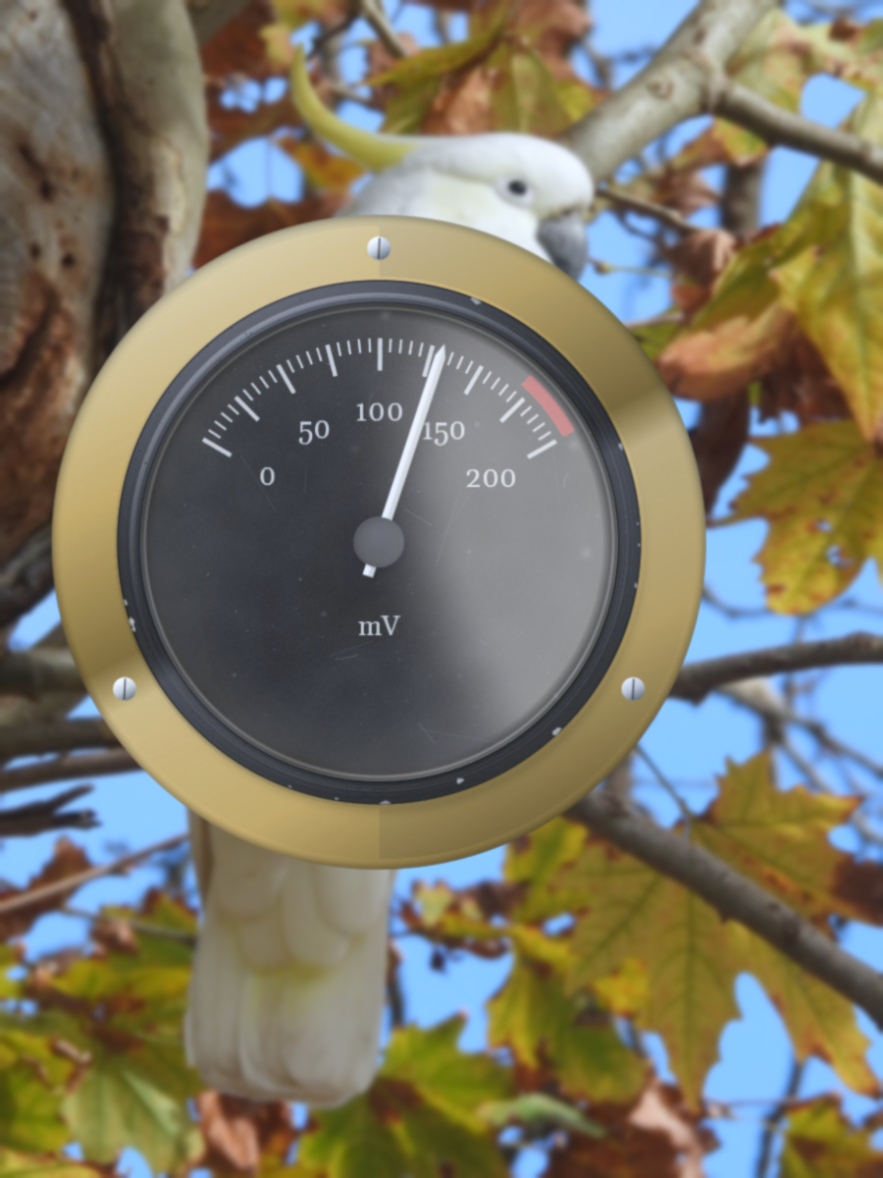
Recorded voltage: 130 mV
